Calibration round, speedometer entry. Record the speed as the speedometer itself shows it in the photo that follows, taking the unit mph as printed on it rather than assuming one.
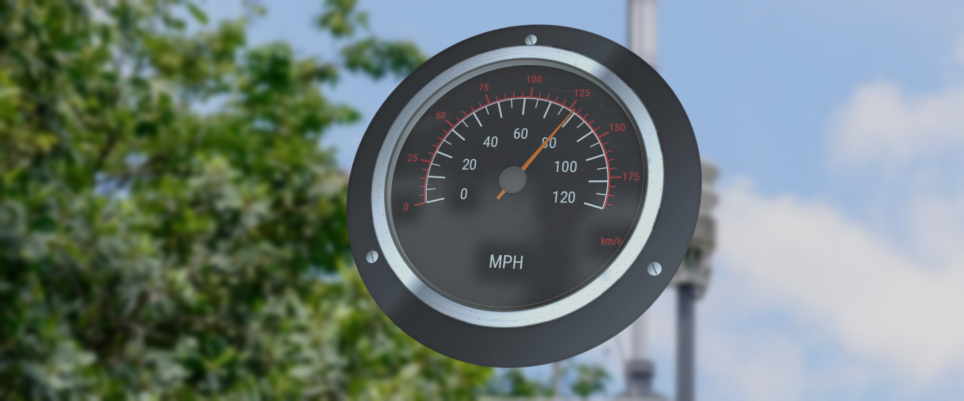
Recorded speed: 80 mph
